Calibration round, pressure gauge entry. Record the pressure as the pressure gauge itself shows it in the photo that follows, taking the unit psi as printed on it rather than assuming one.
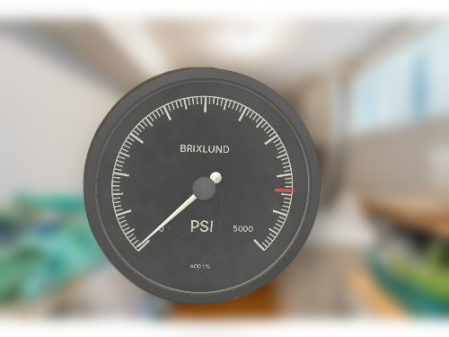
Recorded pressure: 50 psi
